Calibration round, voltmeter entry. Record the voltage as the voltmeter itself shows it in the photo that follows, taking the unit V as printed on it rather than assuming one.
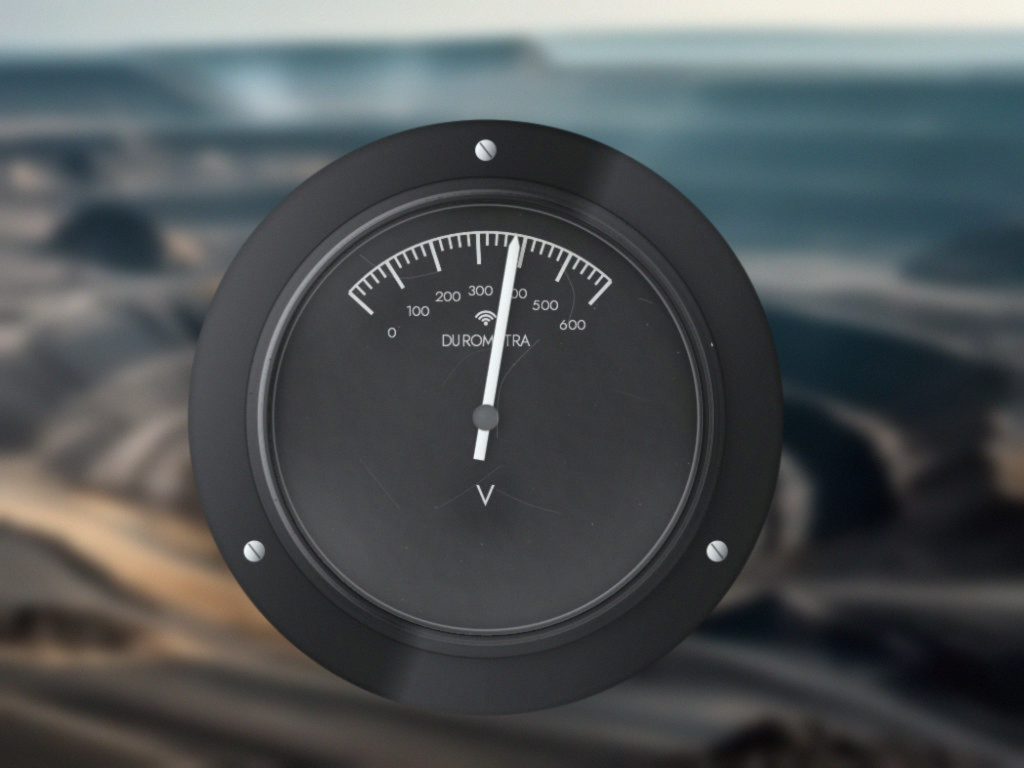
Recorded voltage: 380 V
